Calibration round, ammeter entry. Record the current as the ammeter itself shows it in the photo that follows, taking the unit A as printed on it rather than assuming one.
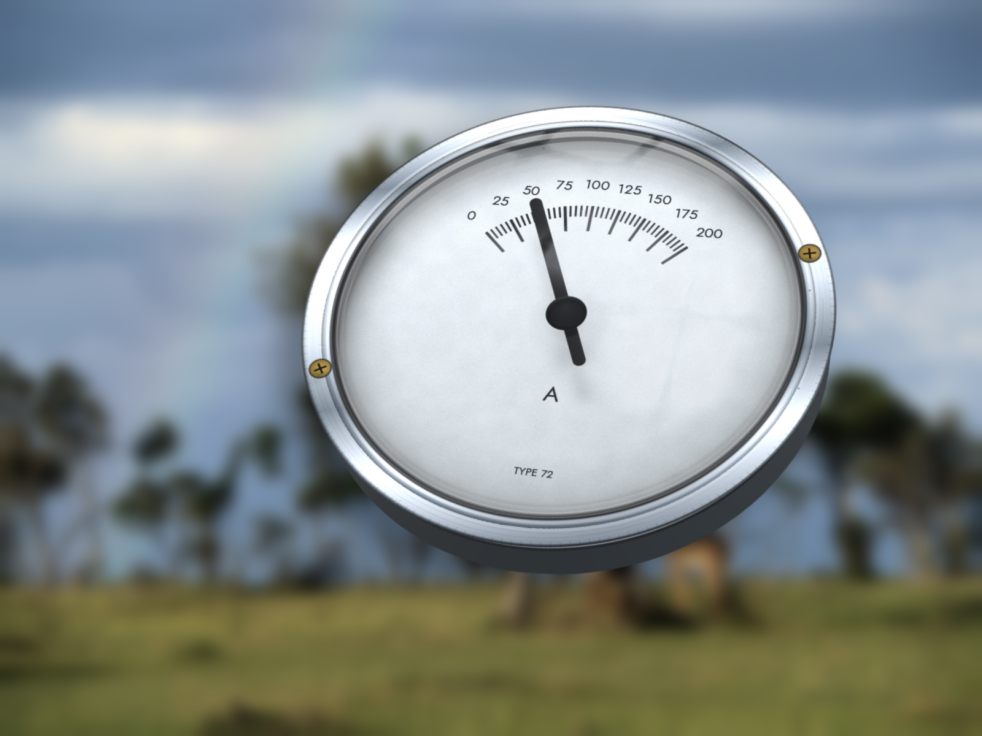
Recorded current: 50 A
